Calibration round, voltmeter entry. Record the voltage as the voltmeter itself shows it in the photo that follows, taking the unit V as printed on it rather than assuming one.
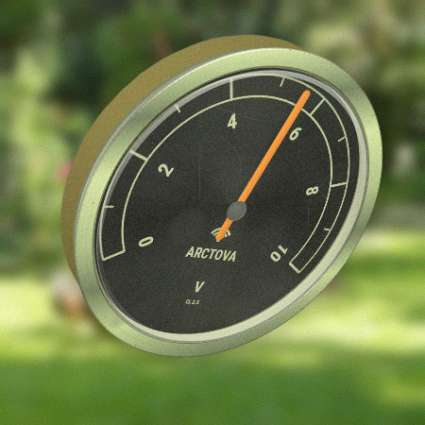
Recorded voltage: 5.5 V
